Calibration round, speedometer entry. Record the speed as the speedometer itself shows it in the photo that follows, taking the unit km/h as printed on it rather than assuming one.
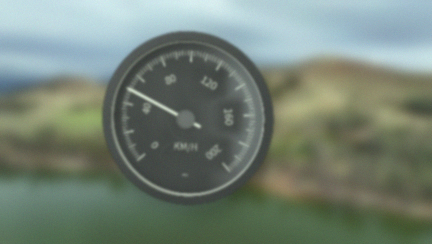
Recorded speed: 50 km/h
